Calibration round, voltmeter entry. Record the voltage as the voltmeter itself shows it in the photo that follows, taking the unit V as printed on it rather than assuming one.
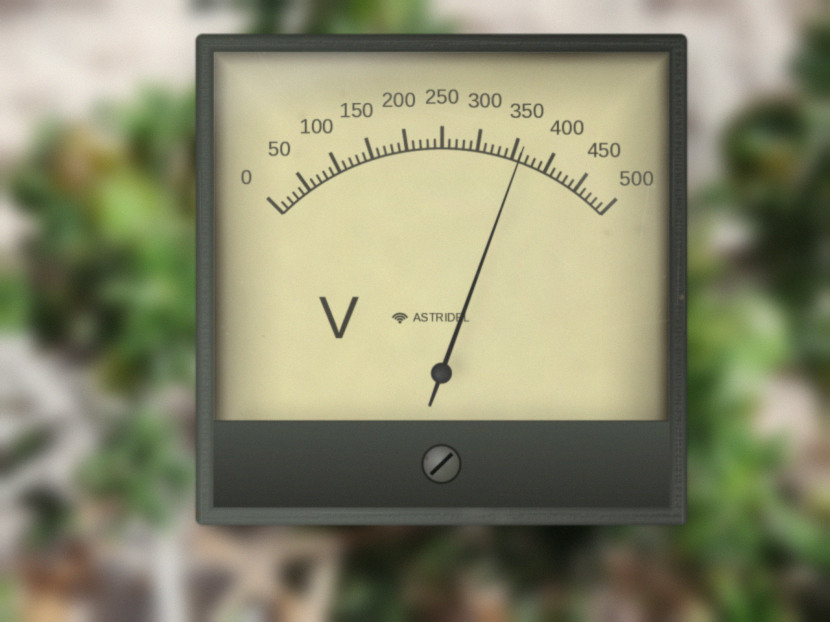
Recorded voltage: 360 V
